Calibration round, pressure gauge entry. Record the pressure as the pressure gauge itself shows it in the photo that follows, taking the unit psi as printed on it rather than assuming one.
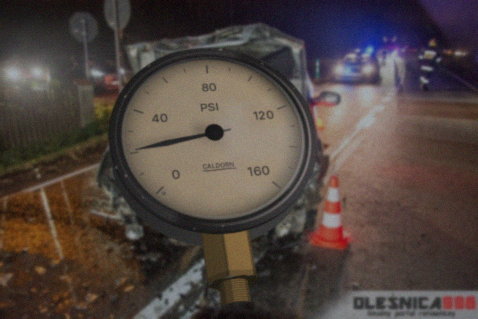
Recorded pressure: 20 psi
